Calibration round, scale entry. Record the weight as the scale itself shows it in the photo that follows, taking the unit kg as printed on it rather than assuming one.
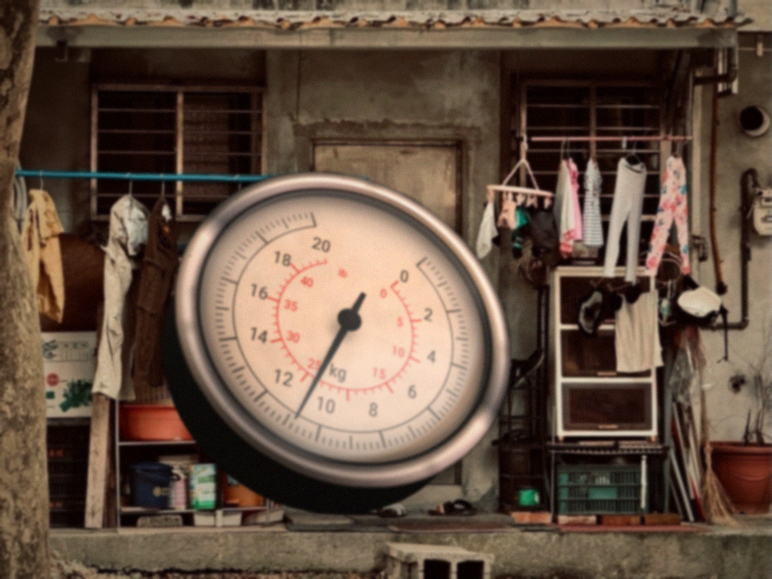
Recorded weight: 10.8 kg
